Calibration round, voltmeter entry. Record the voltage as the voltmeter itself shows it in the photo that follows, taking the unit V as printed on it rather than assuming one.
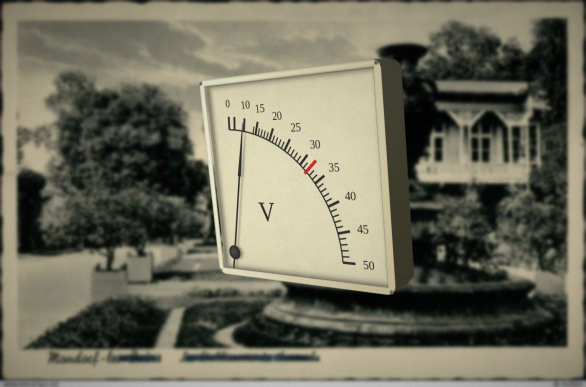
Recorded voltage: 10 V
